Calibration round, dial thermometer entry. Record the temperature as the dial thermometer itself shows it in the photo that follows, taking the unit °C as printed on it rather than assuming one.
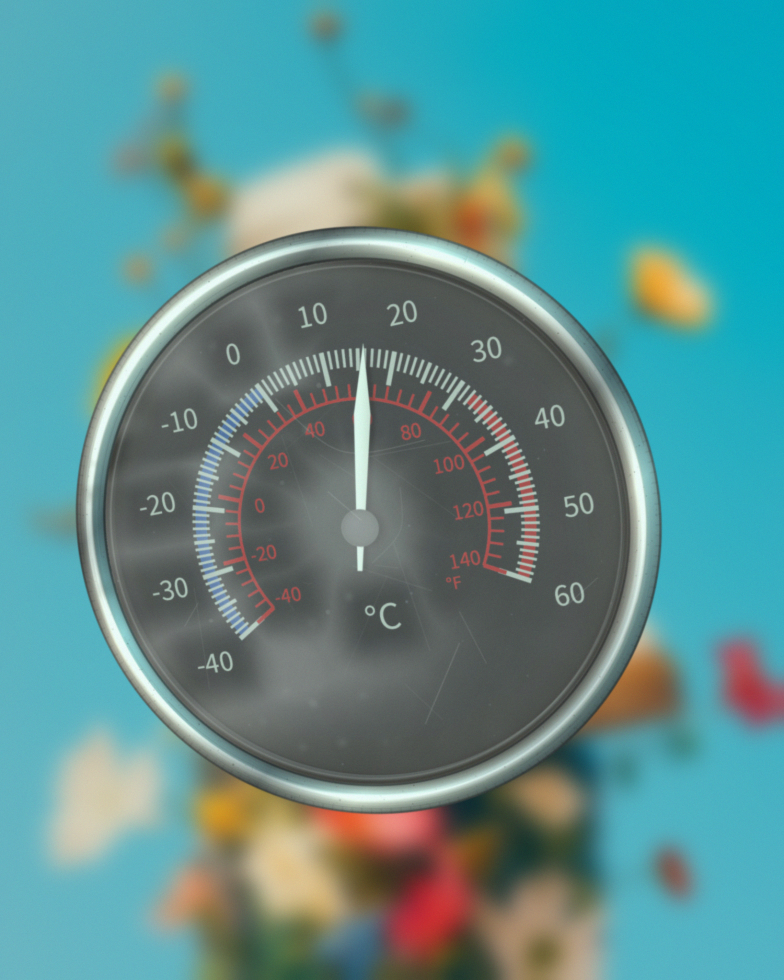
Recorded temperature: 16 °C
